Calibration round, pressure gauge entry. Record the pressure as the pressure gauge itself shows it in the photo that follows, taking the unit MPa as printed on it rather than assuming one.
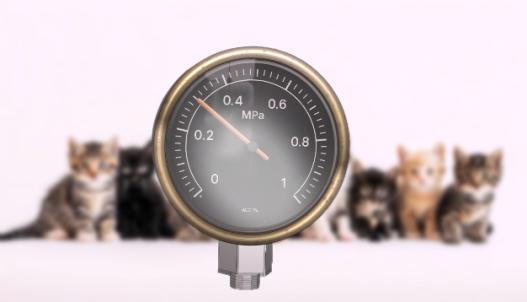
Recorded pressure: 0.3 MPa
